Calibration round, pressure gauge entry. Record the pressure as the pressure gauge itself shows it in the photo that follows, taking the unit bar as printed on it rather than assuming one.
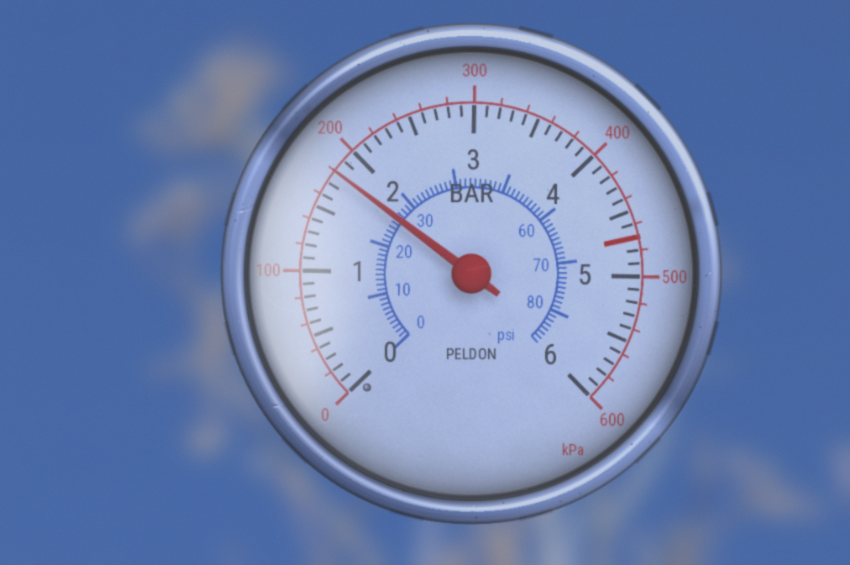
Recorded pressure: 1.8 bar
